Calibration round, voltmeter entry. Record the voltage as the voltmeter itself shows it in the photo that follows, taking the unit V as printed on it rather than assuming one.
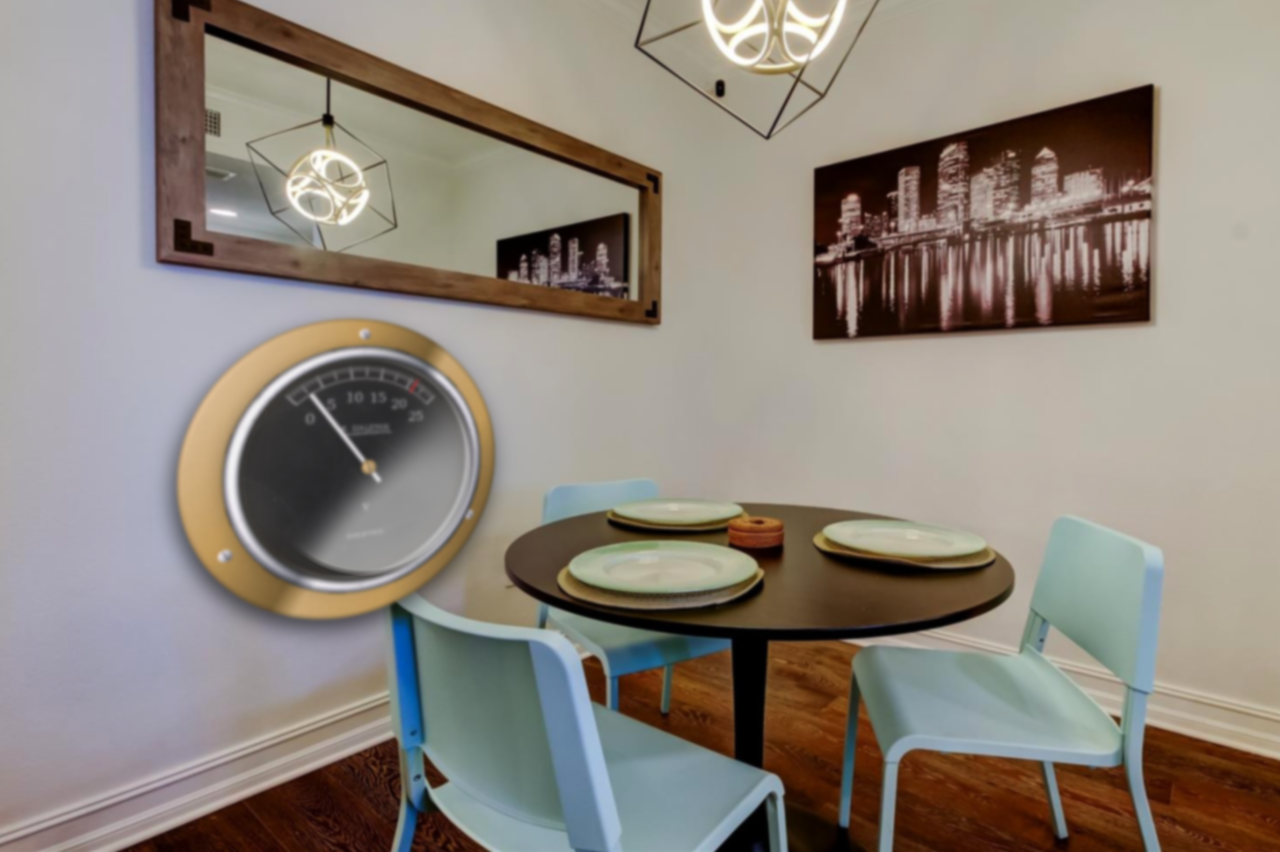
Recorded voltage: 2.5 V
